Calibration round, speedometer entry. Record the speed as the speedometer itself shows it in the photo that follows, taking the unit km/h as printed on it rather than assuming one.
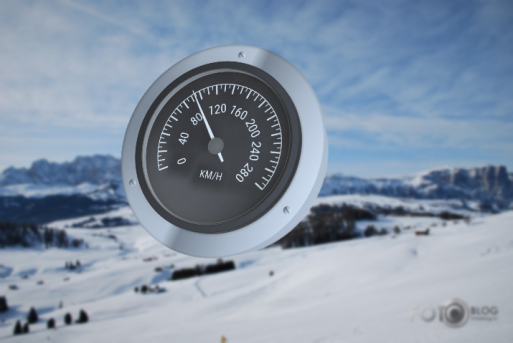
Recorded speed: 95 km/h
